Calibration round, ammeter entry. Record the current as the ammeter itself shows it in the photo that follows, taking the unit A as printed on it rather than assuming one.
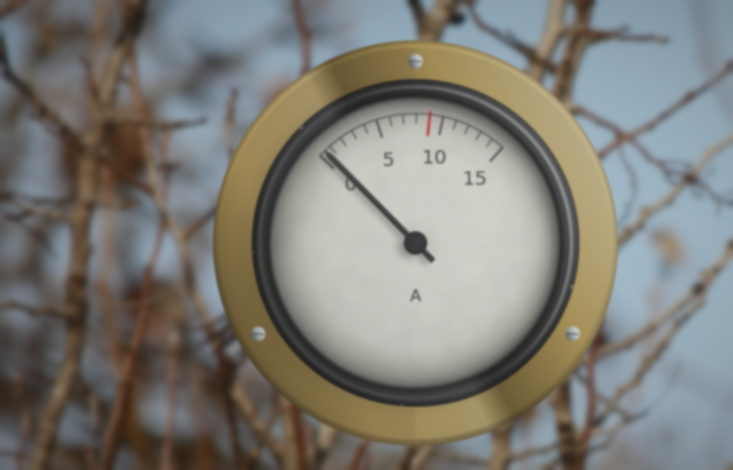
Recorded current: 0.5 A
